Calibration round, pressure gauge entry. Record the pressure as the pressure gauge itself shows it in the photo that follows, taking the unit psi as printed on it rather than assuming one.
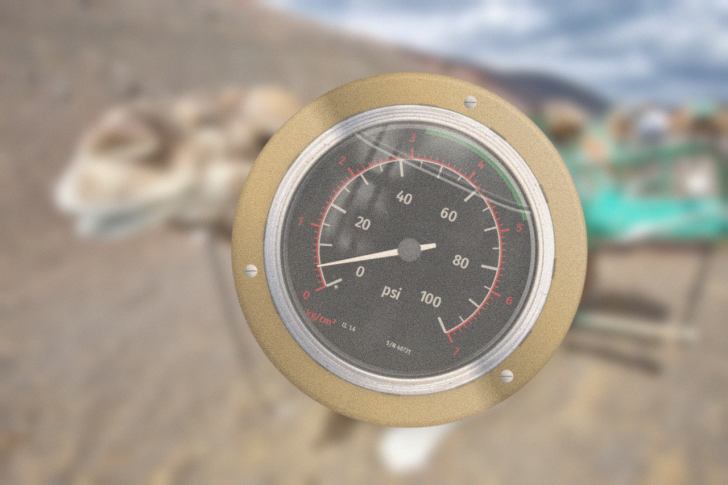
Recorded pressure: 5 psi
